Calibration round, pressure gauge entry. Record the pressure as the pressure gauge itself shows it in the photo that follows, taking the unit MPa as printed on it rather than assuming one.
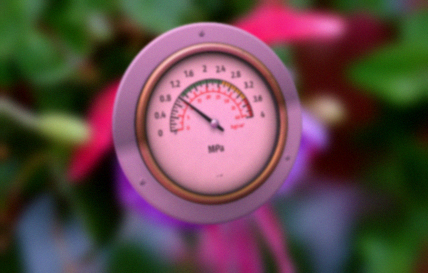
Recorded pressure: 1 MPa
